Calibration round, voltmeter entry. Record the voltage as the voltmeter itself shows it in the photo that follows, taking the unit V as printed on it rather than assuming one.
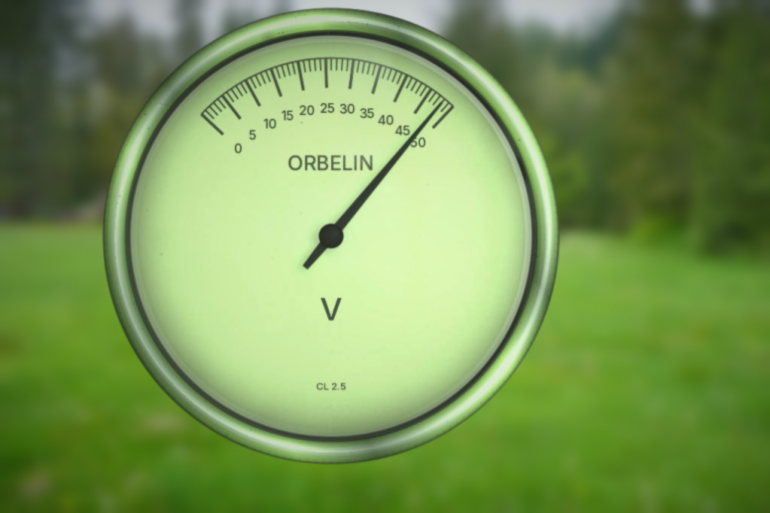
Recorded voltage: 48 V
